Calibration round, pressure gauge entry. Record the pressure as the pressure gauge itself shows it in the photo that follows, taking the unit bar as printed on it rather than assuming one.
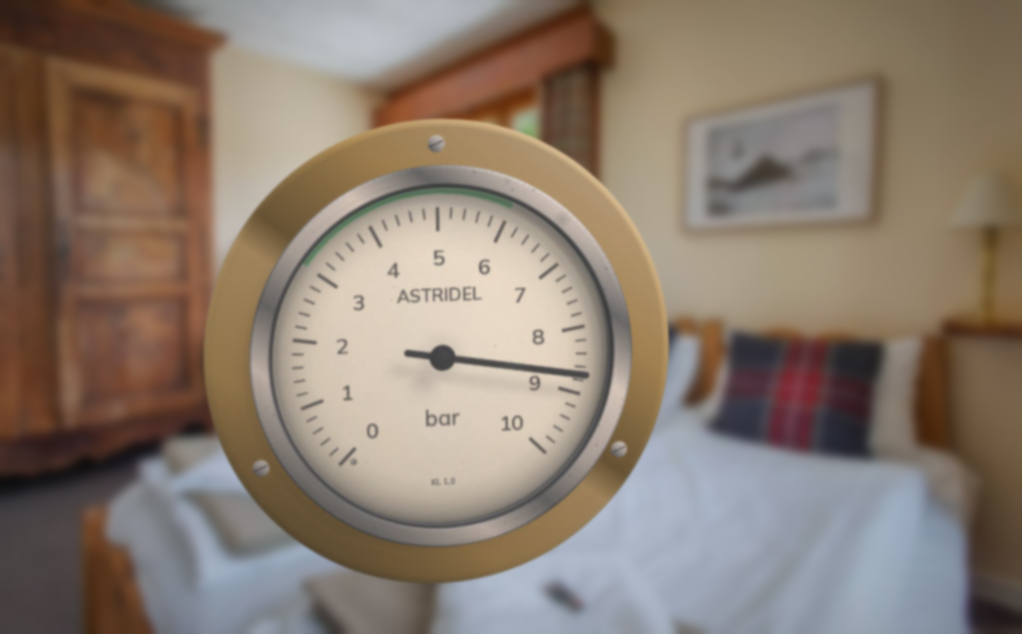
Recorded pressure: 8.7 bar
